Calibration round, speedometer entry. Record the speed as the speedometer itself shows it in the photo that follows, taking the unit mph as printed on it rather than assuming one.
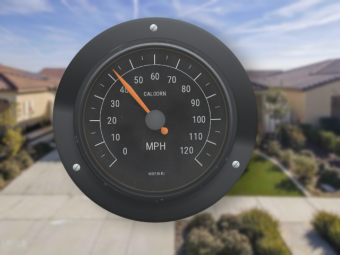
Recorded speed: 42.5 mph
